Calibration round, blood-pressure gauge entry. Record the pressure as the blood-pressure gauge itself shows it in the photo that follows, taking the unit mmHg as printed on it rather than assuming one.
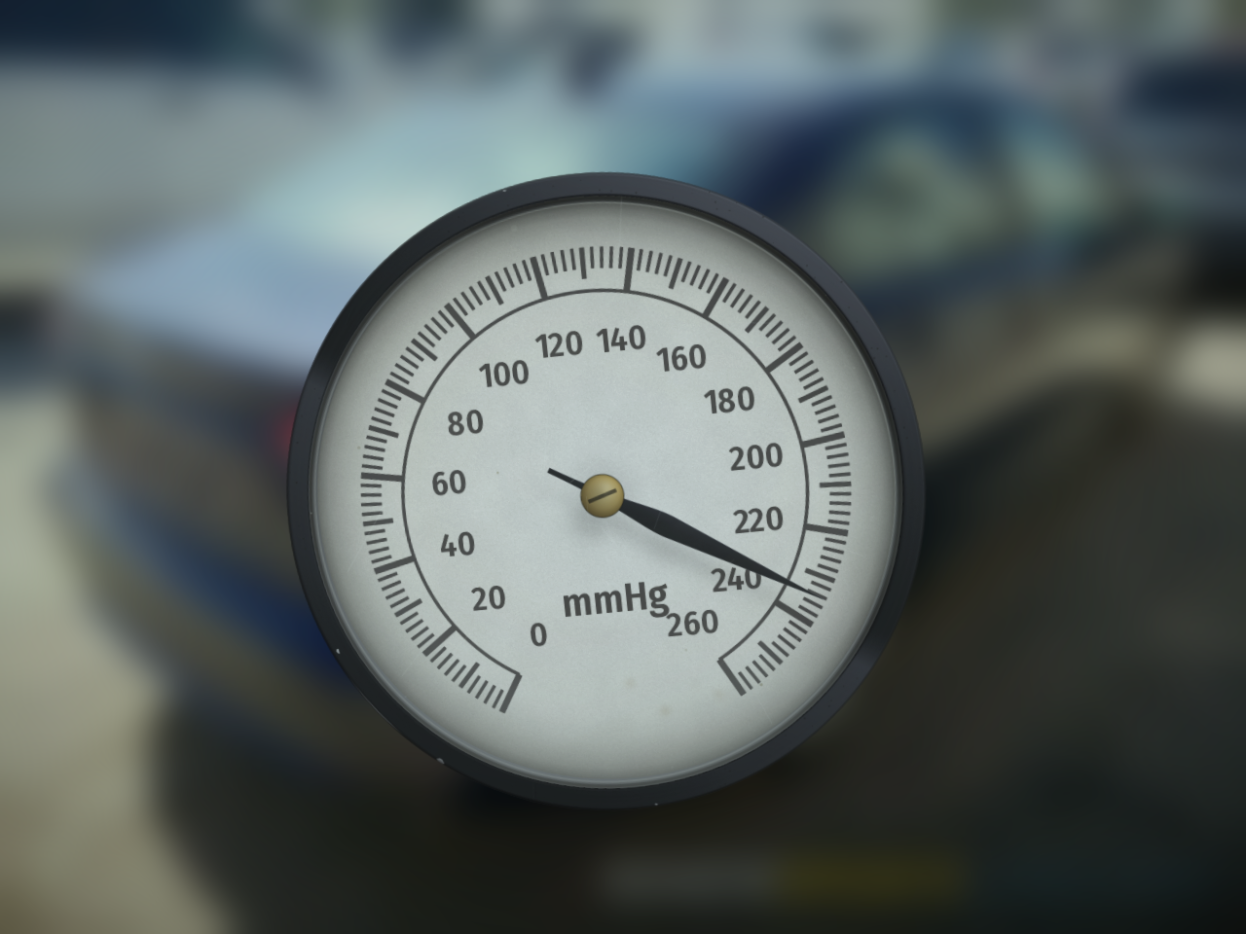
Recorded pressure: 234 mmHg
